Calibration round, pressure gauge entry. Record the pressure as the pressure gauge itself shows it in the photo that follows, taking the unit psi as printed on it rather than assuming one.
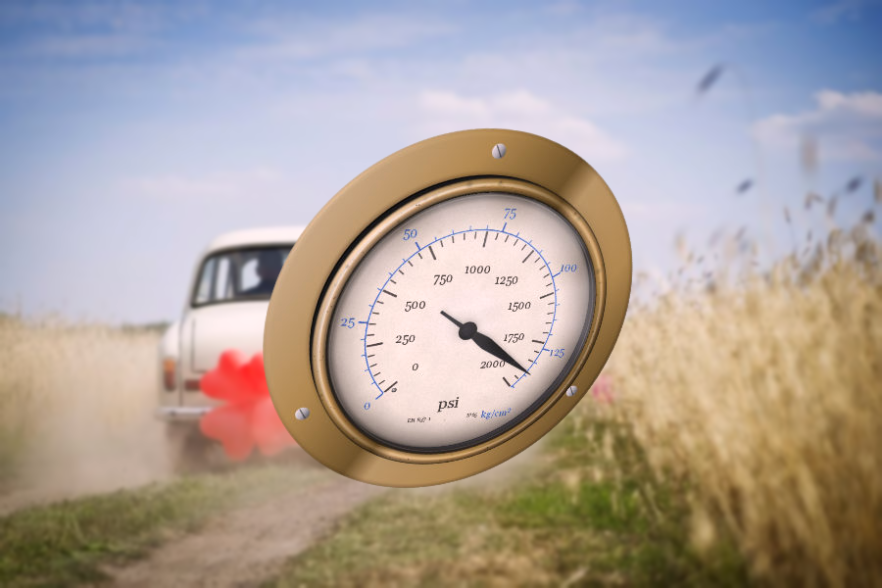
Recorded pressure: 1900 psi
